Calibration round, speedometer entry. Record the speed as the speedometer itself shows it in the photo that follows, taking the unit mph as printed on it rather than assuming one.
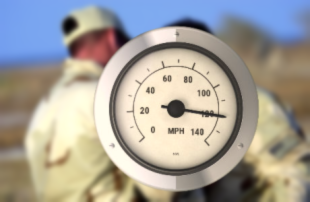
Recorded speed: 120 mph
